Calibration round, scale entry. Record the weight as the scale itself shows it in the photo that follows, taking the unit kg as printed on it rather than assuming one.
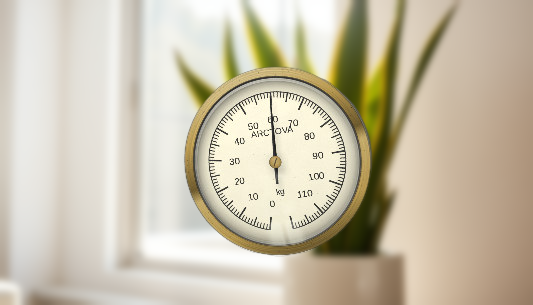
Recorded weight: 60 kg
